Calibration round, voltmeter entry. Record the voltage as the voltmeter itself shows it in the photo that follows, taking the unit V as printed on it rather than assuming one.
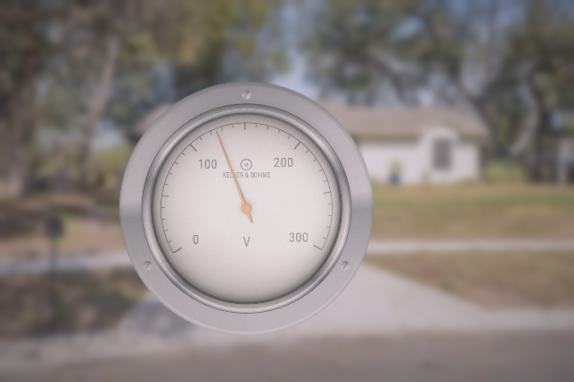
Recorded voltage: 125 V
